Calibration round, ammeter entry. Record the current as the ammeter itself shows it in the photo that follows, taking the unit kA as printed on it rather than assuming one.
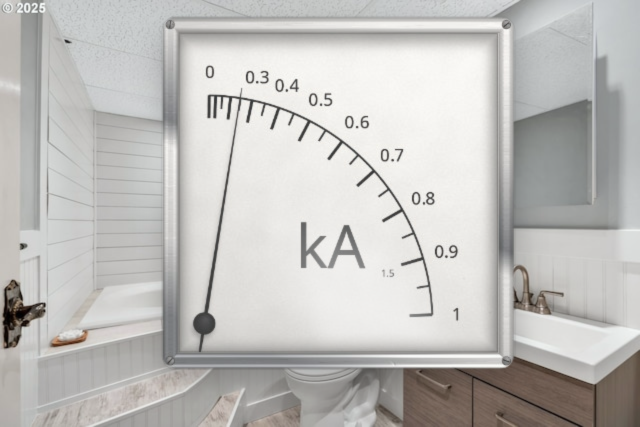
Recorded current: 0.25 kA
